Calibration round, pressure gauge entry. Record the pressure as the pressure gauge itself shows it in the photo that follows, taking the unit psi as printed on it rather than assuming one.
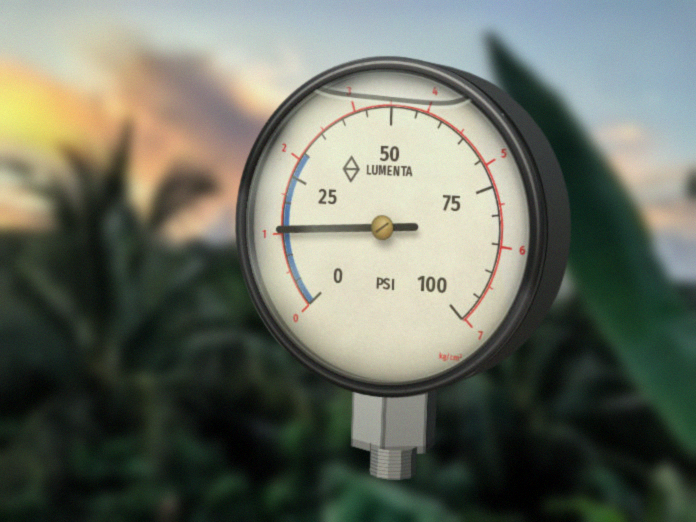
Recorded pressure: 15 psi
